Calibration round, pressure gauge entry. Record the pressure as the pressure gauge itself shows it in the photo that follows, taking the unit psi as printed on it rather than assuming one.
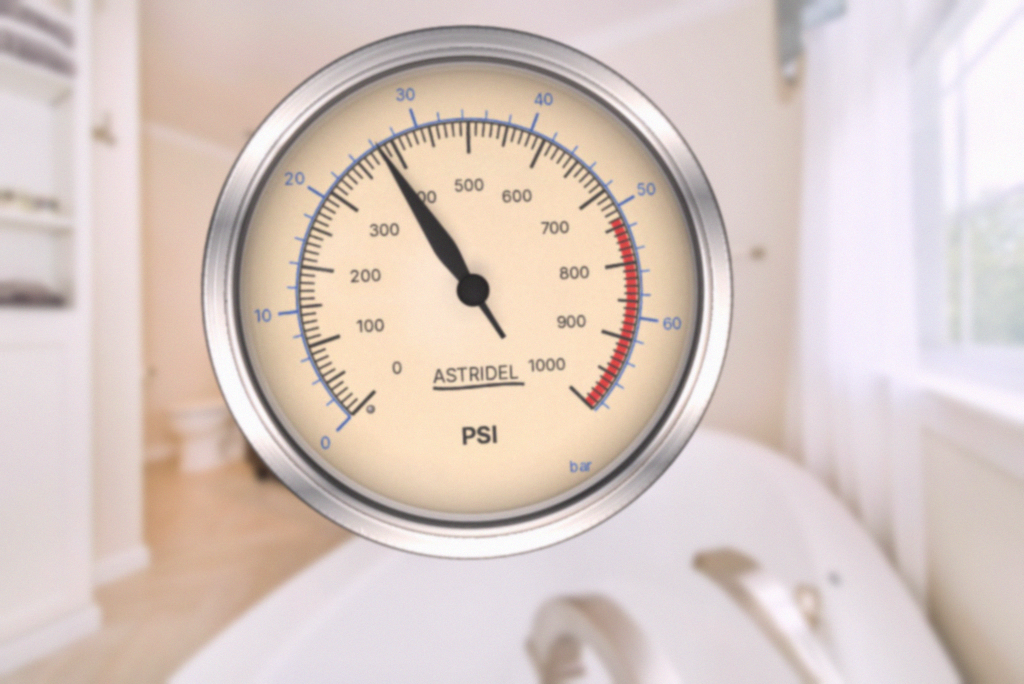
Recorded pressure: 380 psi
